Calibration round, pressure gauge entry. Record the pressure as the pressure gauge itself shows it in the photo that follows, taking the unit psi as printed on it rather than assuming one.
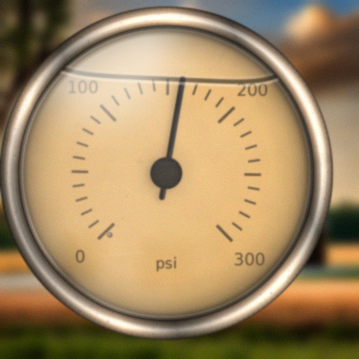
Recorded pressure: 160 psi
